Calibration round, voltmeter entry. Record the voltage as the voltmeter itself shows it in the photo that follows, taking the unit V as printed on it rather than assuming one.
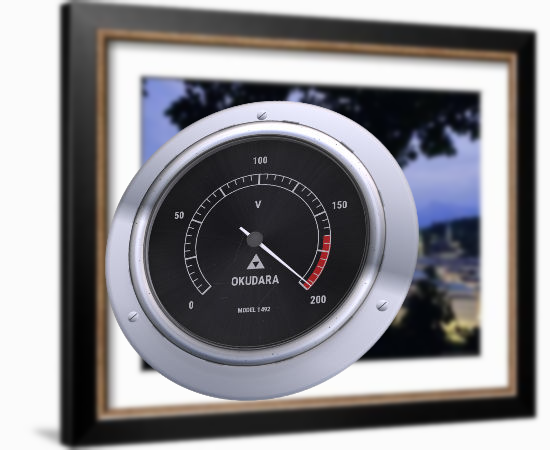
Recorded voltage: 197.5 V
